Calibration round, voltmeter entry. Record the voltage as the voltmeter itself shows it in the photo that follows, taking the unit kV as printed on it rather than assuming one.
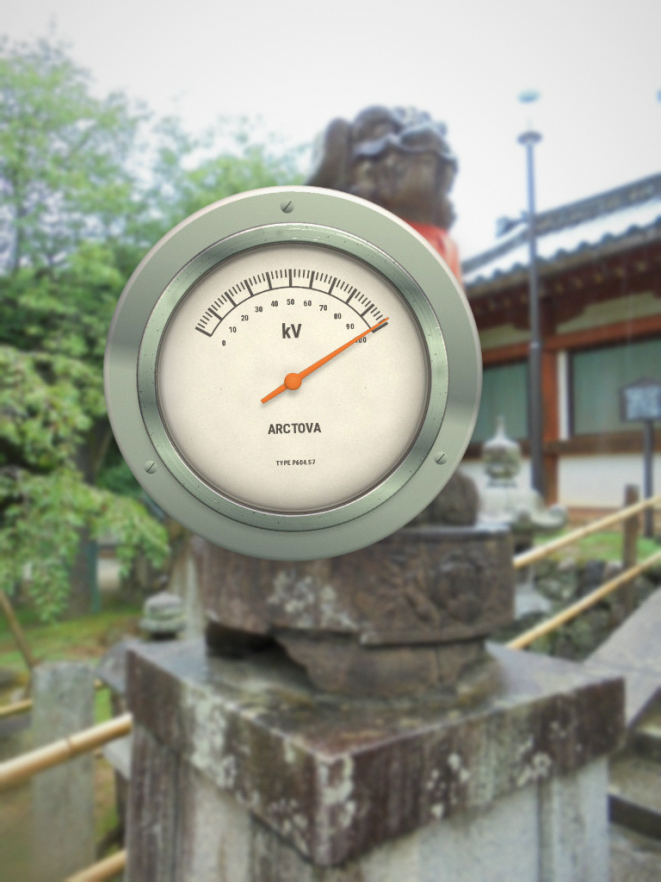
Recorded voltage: 98 kV
